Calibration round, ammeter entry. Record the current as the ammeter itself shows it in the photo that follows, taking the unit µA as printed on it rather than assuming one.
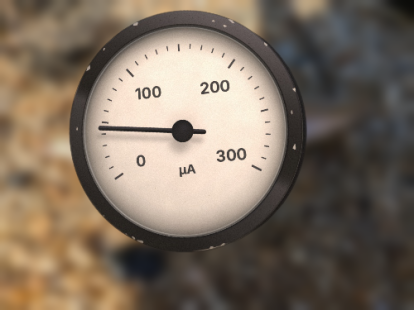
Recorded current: 45 µA
